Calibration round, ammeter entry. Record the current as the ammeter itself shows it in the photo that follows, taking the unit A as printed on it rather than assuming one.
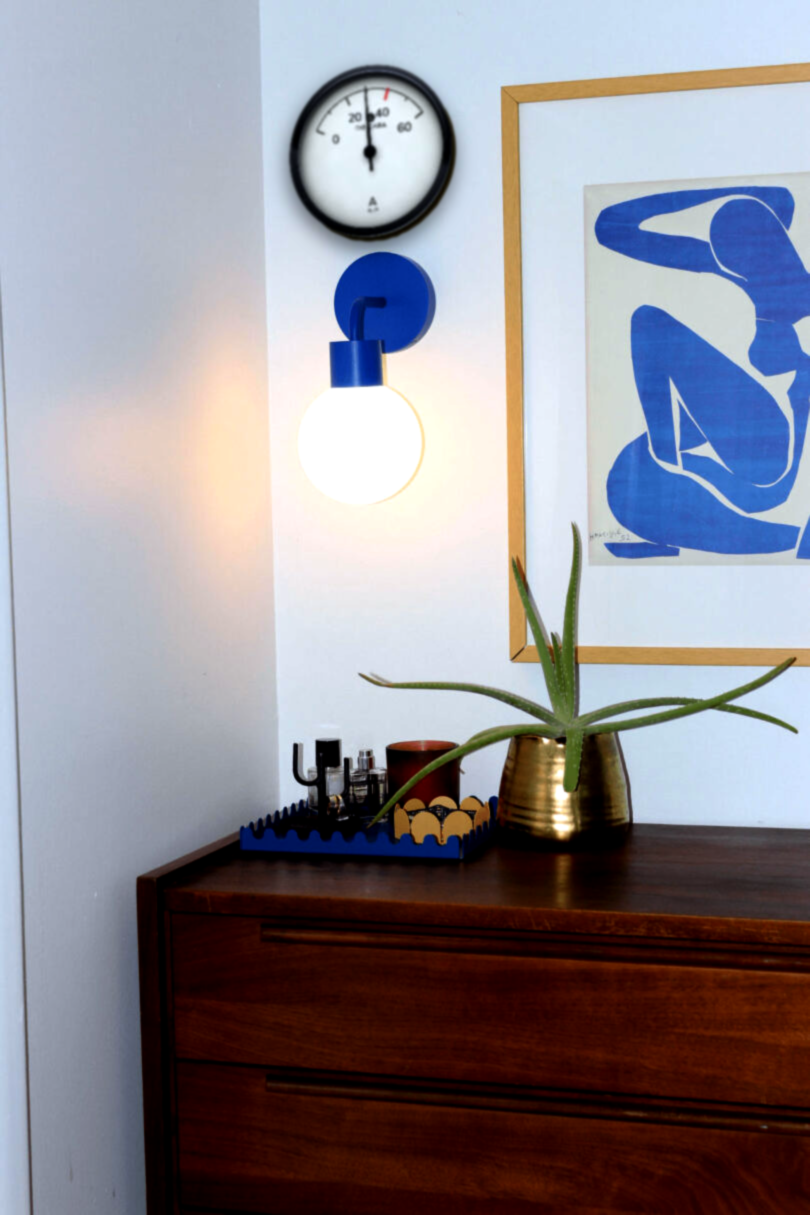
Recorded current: 30 A
